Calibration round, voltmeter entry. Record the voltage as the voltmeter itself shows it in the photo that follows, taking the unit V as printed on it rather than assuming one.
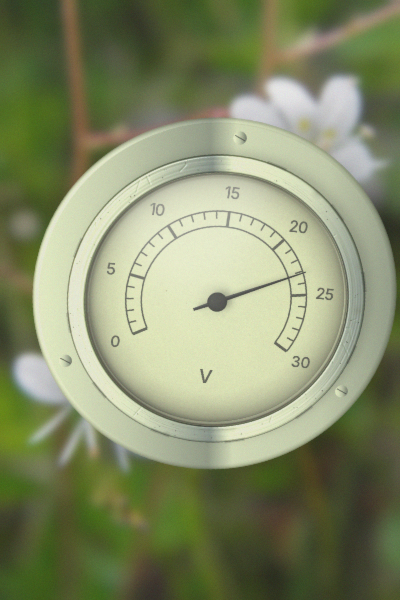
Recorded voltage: 23 V
